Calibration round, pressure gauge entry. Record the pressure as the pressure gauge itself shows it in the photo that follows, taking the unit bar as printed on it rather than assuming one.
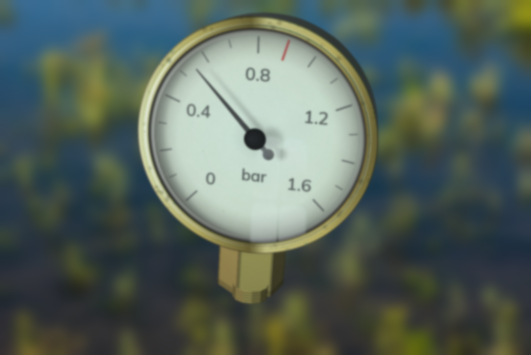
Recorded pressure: 0.55 bar
